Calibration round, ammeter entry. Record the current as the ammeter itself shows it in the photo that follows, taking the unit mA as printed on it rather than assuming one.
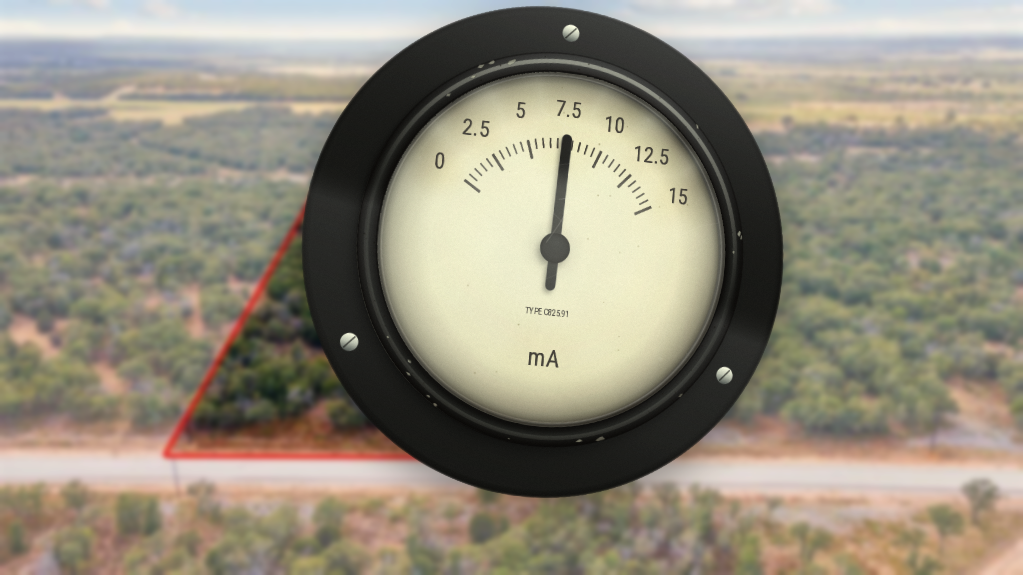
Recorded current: 7.5 mA
